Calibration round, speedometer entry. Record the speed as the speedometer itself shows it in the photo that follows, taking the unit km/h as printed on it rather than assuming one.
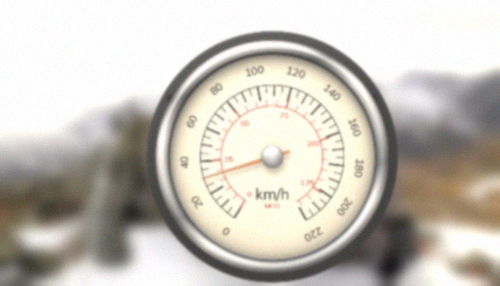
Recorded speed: 30 km/h
